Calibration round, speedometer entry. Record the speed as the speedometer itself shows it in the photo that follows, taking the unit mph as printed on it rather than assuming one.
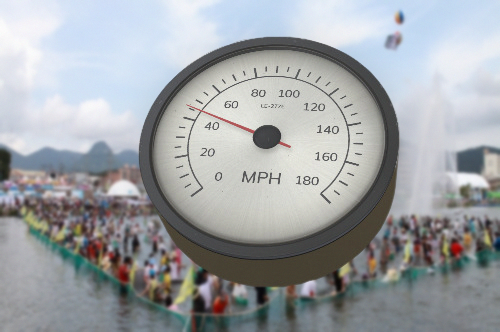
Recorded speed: 45 mph
